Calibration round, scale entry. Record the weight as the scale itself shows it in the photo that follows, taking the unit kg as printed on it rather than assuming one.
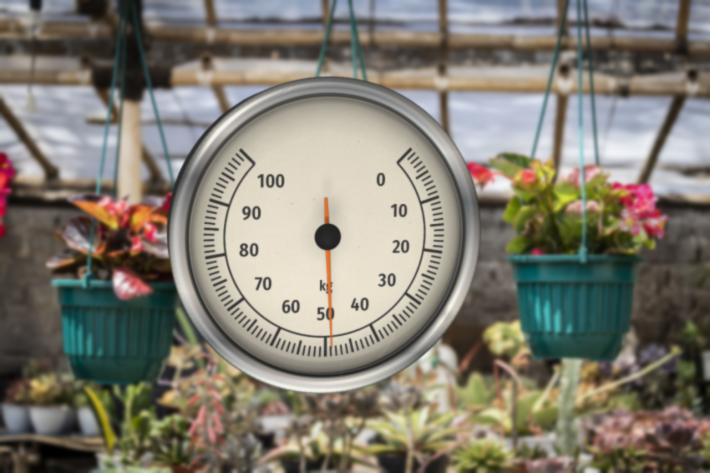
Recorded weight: 49 kg
